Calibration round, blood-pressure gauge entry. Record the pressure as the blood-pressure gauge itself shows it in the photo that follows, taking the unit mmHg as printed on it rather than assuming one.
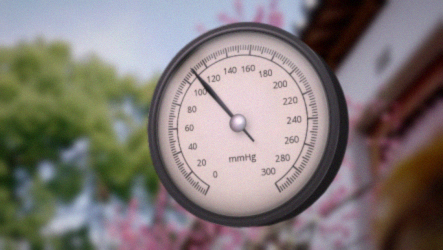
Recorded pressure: 110 mmHg
